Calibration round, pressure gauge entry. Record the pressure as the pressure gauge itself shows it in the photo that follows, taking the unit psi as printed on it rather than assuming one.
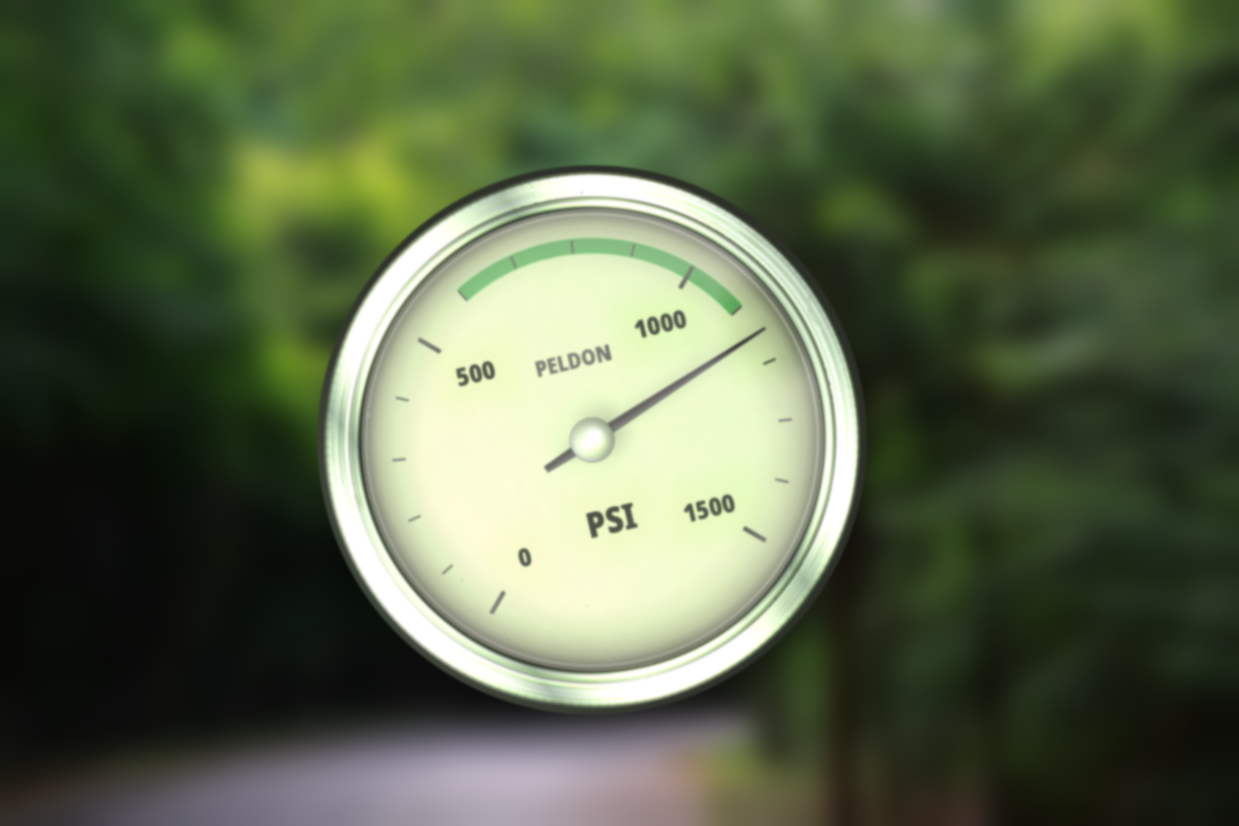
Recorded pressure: 1150 psi
